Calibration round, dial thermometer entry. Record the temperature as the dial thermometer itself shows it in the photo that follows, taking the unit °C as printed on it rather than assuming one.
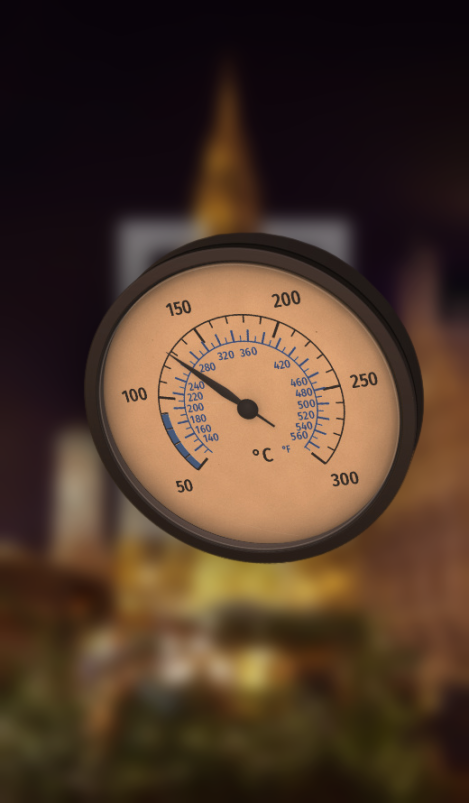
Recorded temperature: 130 °C
